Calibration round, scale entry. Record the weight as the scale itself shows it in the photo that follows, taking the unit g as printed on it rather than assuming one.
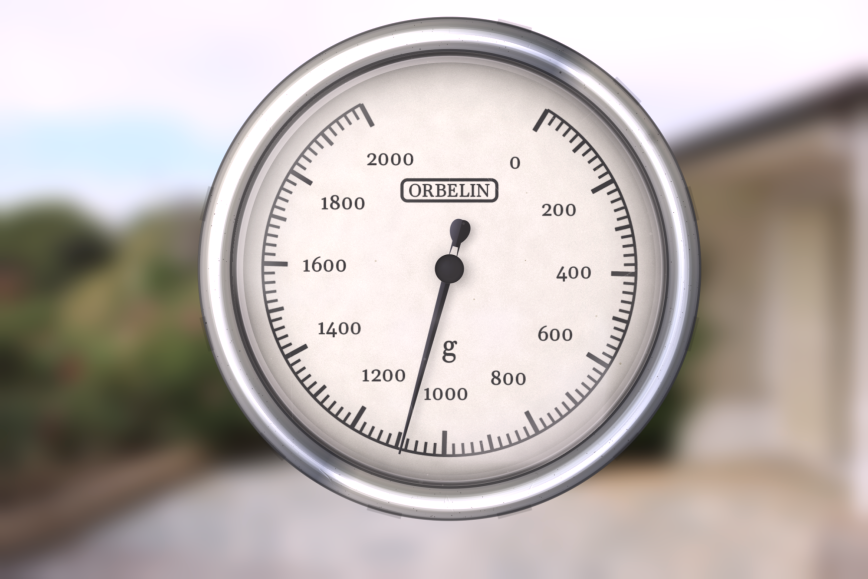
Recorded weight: 1090 g
